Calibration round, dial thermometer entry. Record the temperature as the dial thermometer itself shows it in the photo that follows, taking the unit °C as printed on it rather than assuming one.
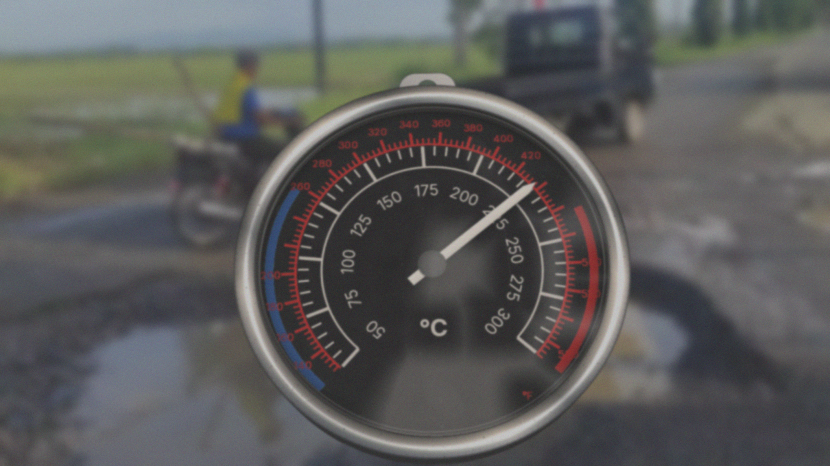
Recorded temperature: 225 °C
